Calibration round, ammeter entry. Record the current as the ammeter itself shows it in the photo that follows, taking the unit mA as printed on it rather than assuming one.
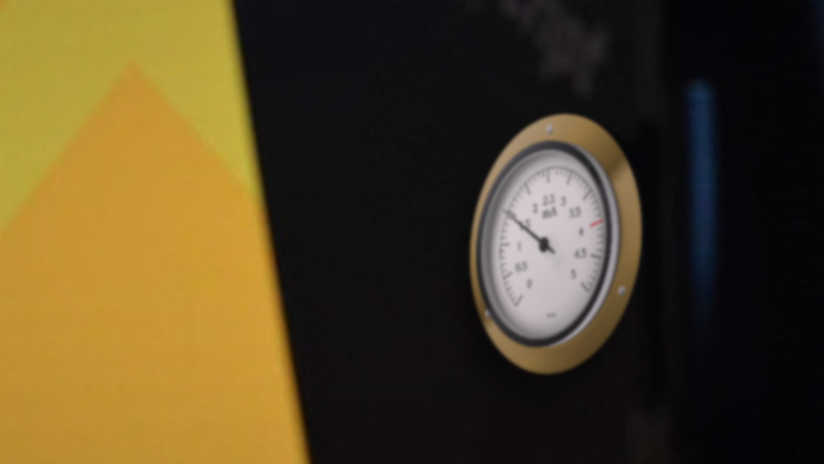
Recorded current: 1.5 mA
